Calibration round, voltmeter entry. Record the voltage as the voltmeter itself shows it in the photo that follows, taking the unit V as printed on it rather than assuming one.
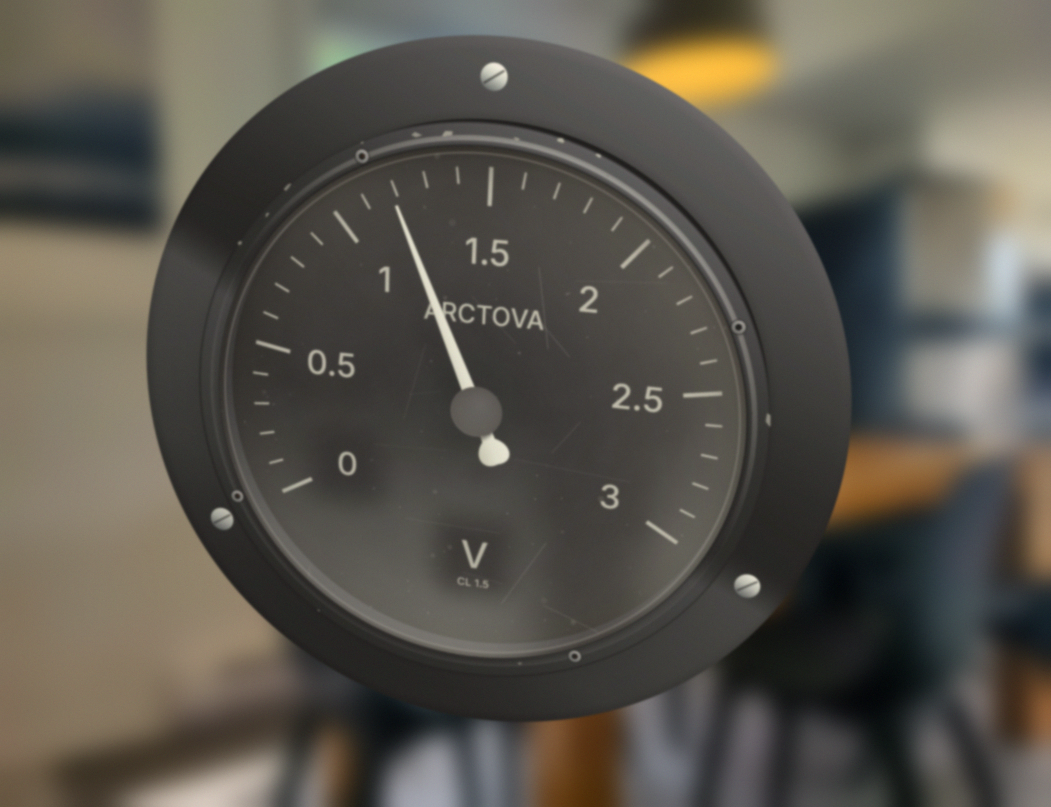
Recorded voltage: 1.2 V
